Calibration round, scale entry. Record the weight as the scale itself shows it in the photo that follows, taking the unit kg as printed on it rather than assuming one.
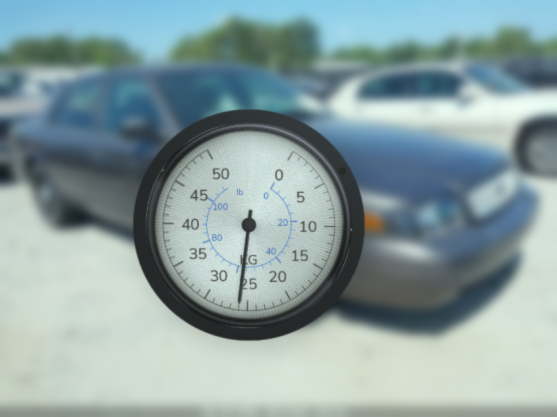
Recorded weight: 26 kg
